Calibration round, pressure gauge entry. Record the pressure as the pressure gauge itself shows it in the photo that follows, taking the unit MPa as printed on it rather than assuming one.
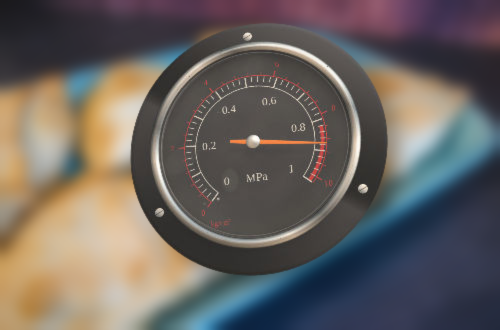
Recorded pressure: 0.88 MPa
